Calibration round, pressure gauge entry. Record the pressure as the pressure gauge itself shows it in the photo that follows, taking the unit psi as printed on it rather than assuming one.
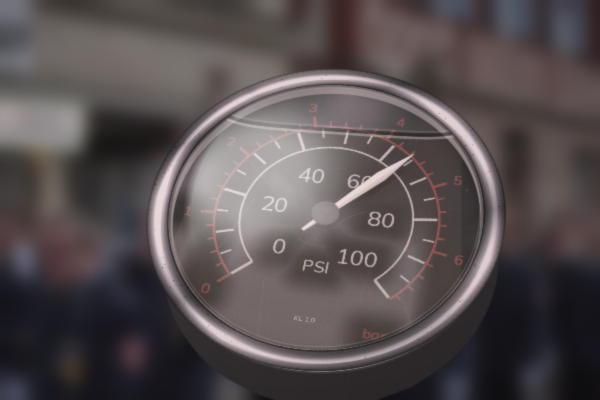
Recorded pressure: 65 psi
